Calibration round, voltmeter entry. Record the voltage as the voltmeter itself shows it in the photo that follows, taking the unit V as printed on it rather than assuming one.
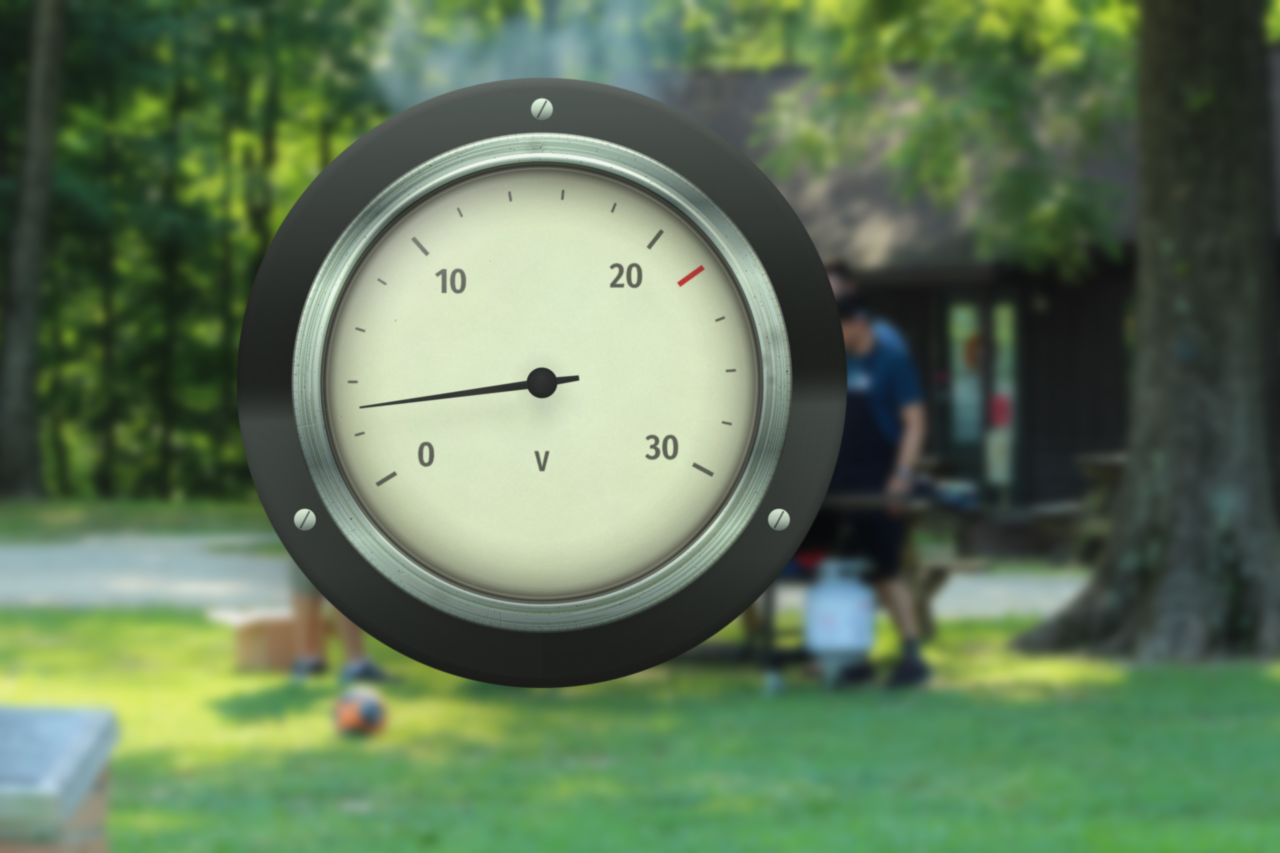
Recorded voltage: 3 V
